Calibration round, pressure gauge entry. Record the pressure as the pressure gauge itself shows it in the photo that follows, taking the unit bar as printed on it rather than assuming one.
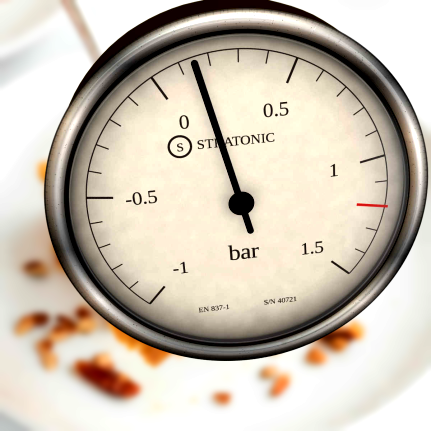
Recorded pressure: 0.15 bar
